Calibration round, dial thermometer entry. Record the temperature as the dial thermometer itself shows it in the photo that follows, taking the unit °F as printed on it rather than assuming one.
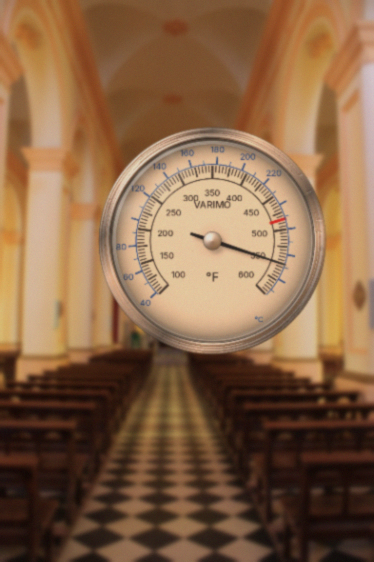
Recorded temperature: 550 °F
